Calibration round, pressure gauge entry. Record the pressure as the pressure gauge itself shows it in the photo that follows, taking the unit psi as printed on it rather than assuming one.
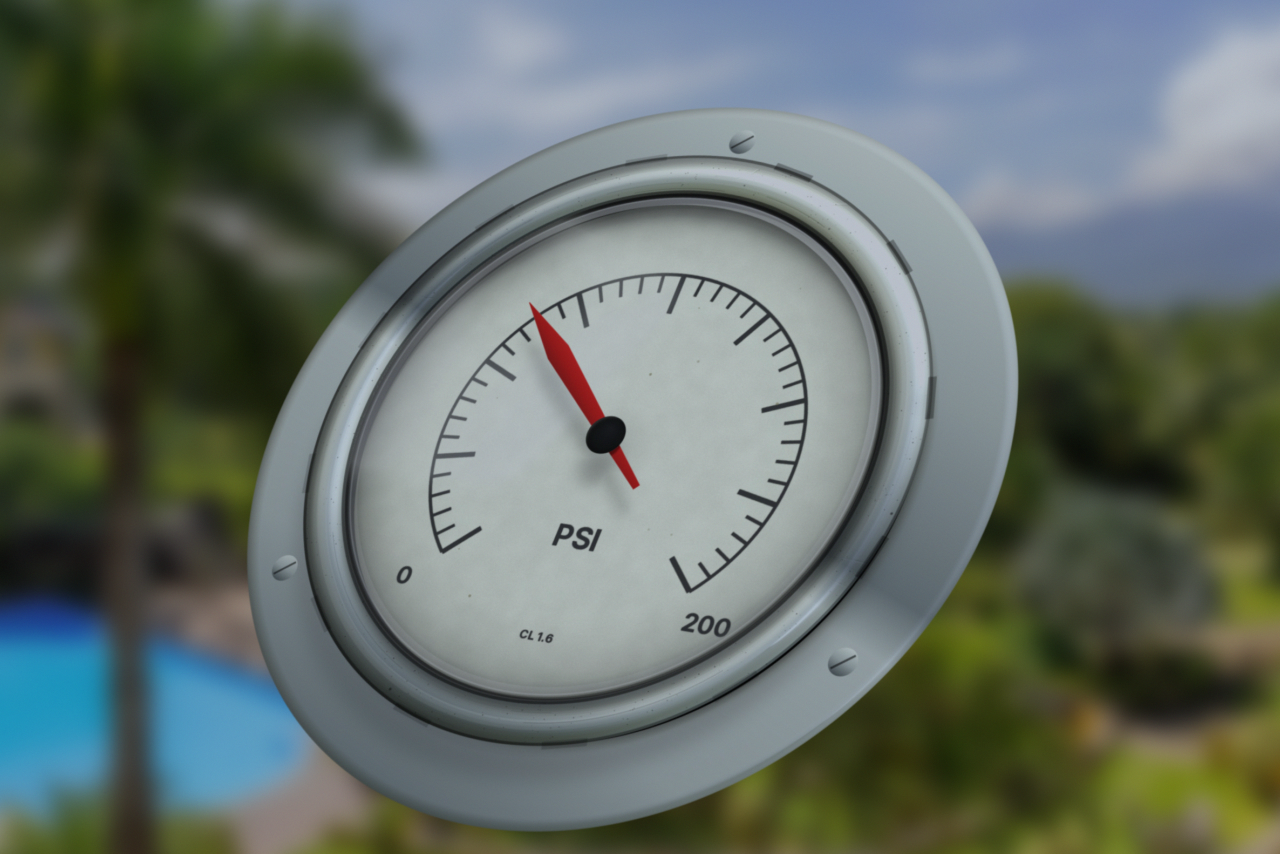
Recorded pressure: 65 psi
